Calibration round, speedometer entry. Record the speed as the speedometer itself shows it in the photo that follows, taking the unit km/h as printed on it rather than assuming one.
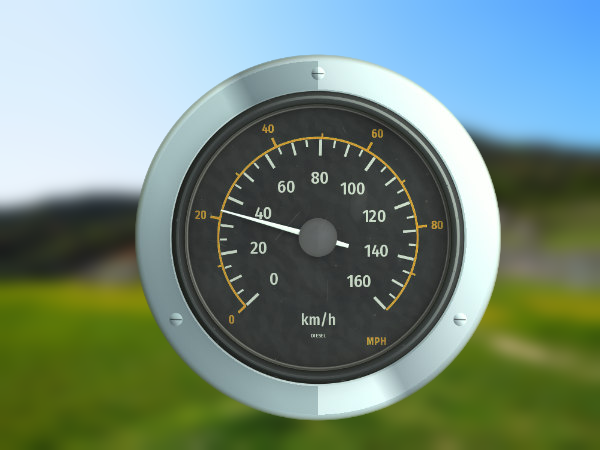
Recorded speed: 35 km/h
